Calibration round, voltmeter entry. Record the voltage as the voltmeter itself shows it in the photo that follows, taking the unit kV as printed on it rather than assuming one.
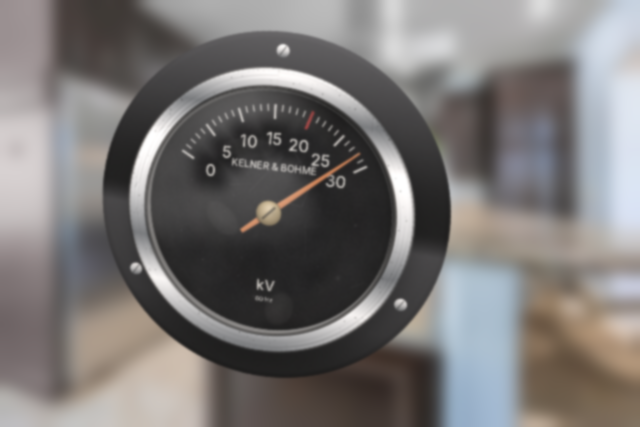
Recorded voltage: 28 kV
